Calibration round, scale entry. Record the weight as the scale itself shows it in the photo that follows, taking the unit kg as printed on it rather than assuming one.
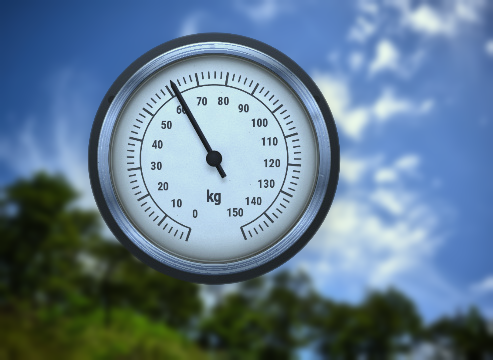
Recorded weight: 62 kg
